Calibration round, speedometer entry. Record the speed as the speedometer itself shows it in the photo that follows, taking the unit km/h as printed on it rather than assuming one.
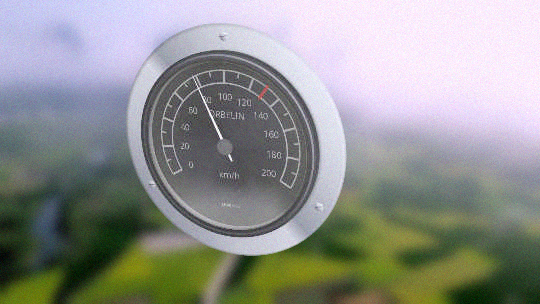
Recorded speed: 80 km/h
